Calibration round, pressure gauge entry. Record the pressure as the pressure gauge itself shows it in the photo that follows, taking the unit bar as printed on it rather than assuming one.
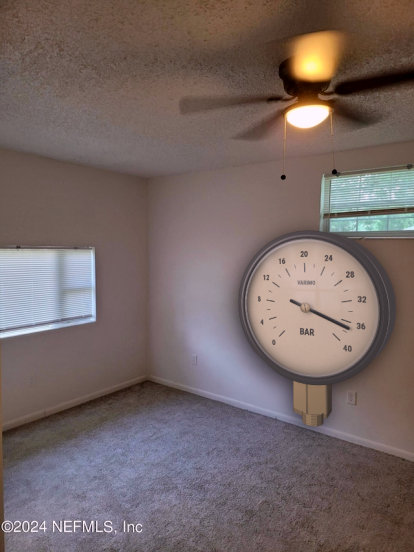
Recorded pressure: 37 bar
